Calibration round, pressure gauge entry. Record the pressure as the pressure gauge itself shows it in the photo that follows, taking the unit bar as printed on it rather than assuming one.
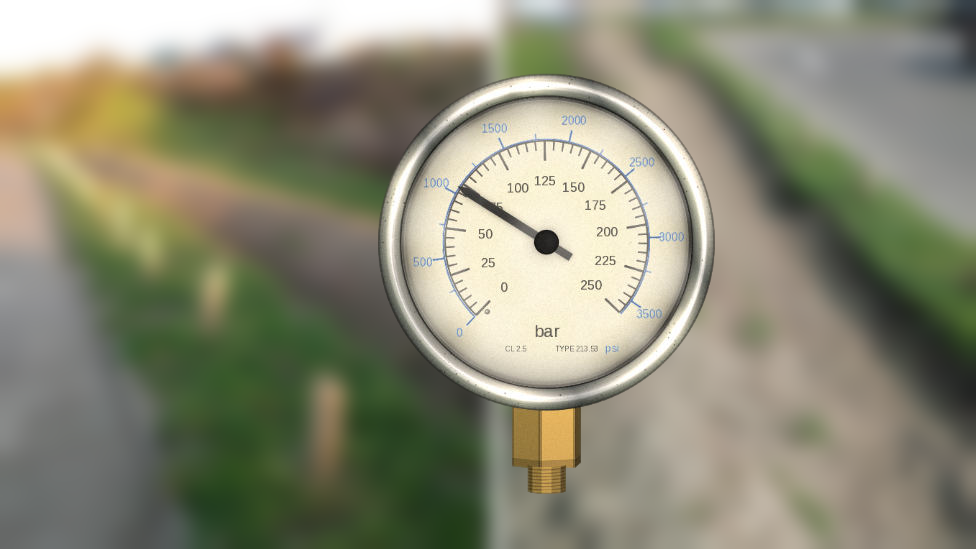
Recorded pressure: 72.5 bar
